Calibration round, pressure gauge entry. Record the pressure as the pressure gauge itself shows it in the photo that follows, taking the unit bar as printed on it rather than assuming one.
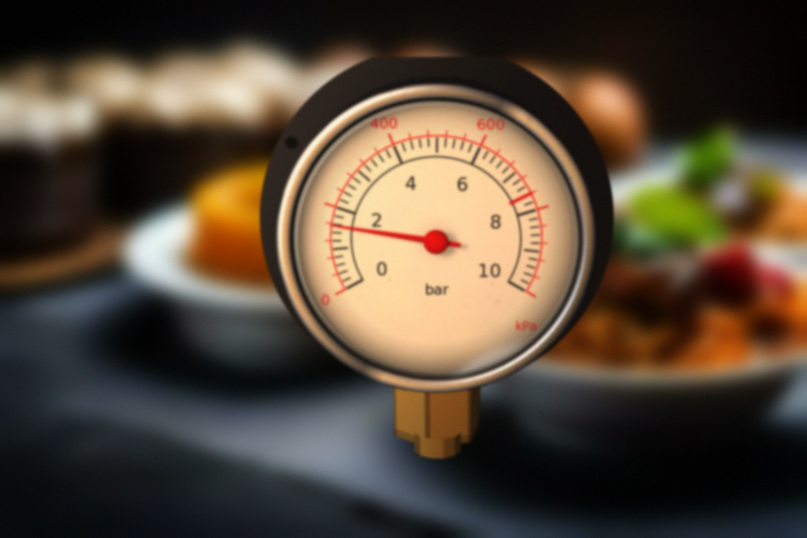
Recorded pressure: 1.6 bar
